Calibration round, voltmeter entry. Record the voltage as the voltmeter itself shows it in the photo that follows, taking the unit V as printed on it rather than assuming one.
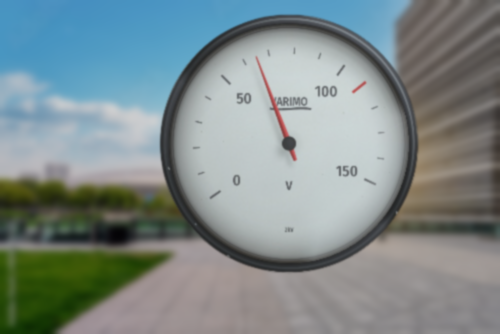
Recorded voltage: 65 V
